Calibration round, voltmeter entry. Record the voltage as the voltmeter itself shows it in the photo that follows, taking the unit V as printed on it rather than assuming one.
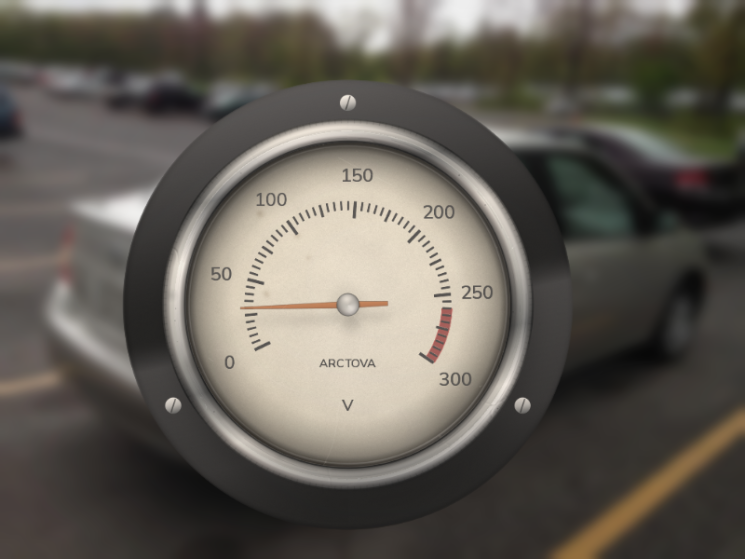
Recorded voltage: 30 V
